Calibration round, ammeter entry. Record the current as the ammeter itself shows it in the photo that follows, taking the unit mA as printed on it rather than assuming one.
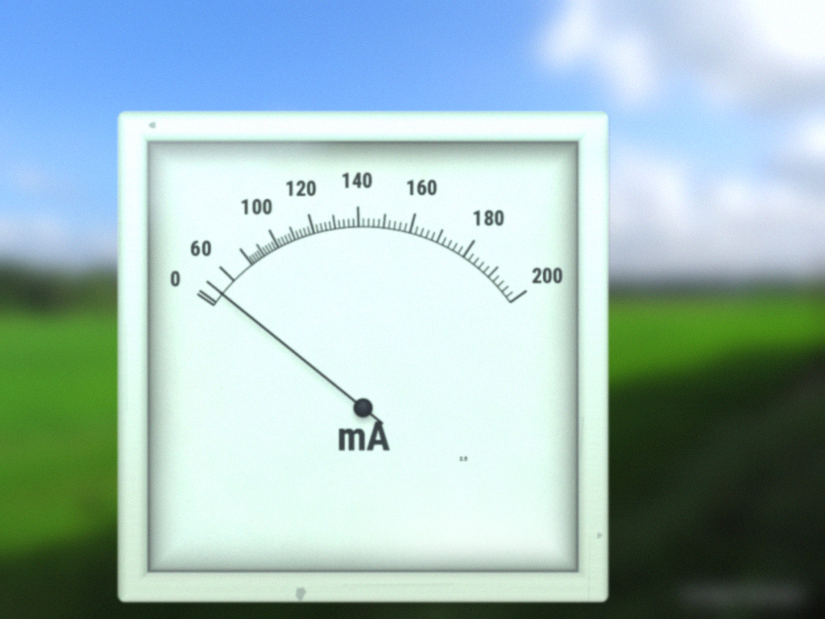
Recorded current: 40 mA
